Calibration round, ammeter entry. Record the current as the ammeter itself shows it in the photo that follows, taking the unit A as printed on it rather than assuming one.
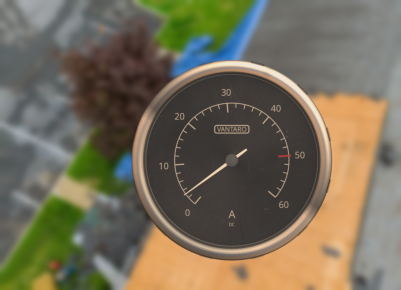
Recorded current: 3 A
